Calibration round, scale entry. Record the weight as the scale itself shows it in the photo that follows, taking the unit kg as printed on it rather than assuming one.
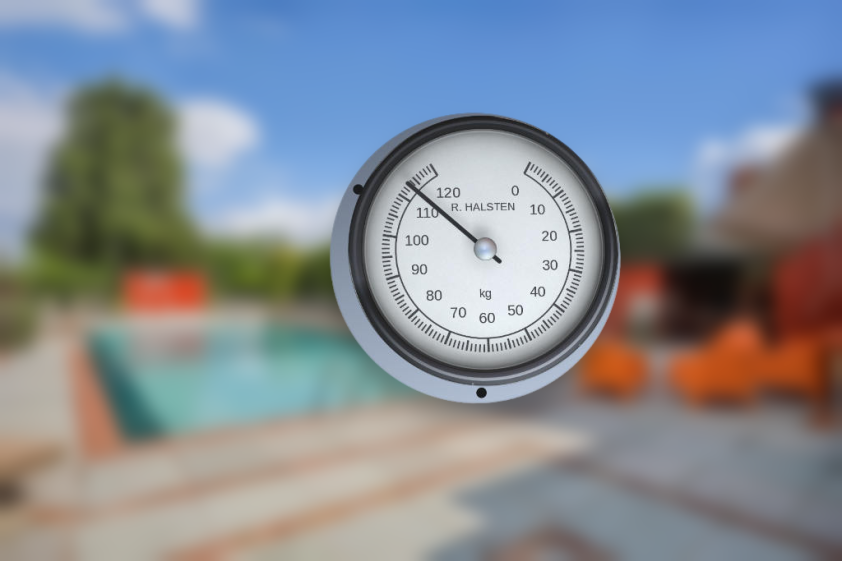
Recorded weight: 113 kg
